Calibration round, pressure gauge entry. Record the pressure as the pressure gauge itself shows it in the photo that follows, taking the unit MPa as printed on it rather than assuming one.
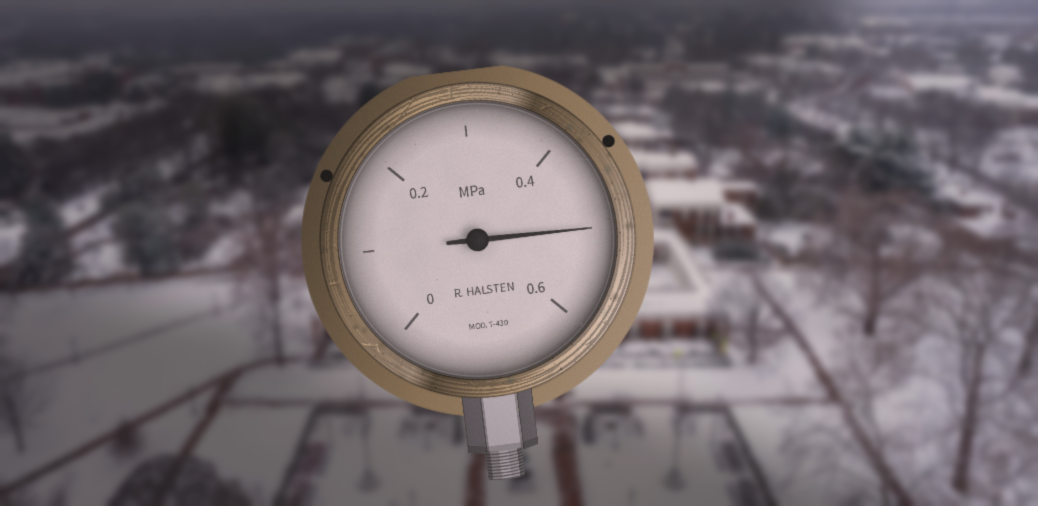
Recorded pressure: 0.5 MPa
